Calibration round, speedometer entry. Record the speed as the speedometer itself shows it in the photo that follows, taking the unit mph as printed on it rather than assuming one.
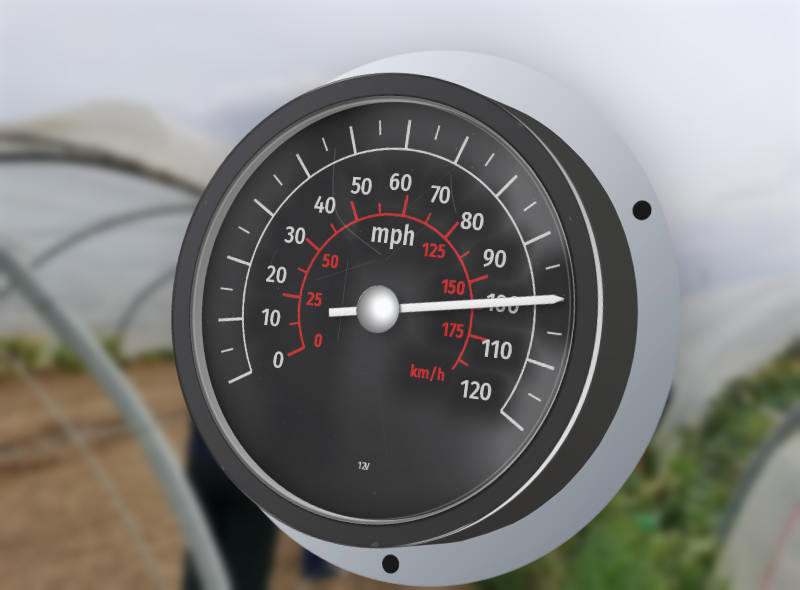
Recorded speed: 100 mph
